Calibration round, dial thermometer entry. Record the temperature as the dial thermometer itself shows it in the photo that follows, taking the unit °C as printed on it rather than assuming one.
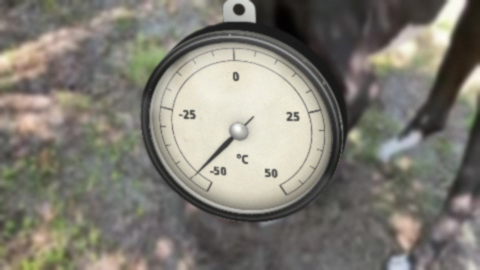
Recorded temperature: -45 °C
